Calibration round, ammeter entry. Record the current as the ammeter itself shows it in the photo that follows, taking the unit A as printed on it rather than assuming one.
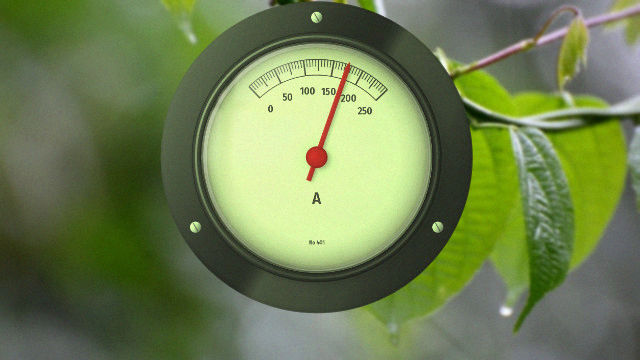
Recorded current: 175 A
